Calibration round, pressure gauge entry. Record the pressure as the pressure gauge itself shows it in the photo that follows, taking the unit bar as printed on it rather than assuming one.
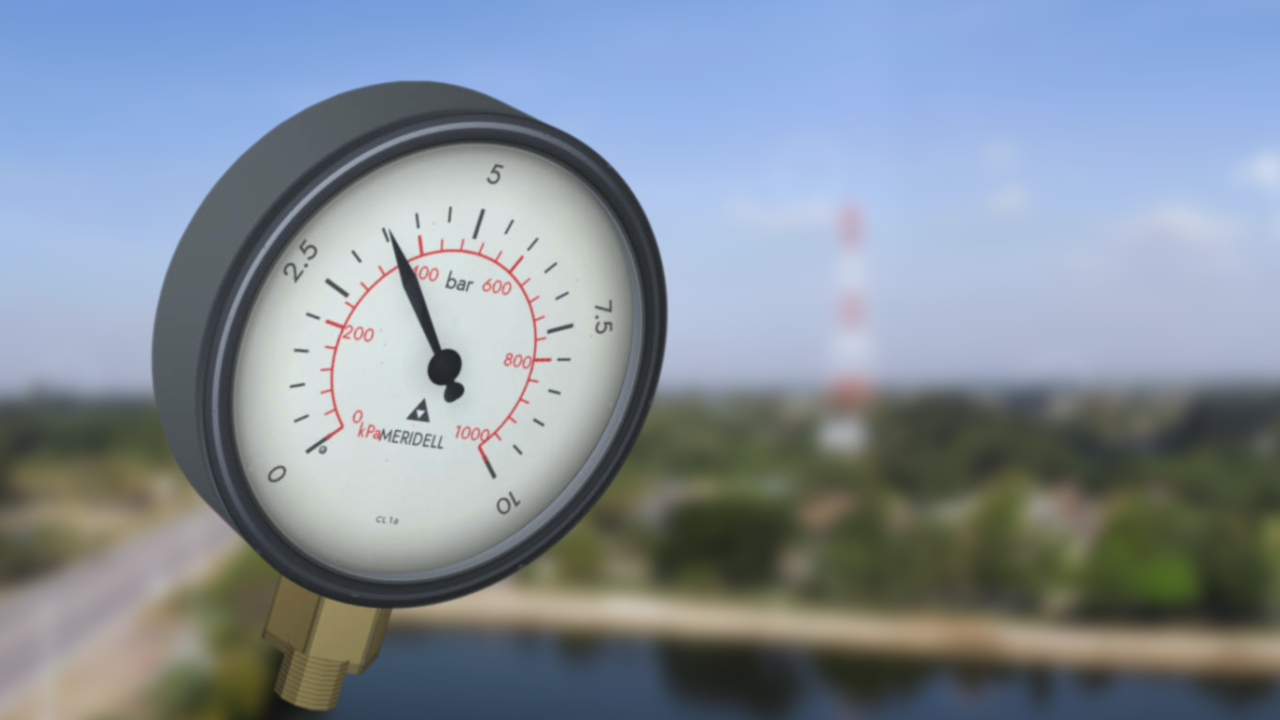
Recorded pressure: 3.5 bar
